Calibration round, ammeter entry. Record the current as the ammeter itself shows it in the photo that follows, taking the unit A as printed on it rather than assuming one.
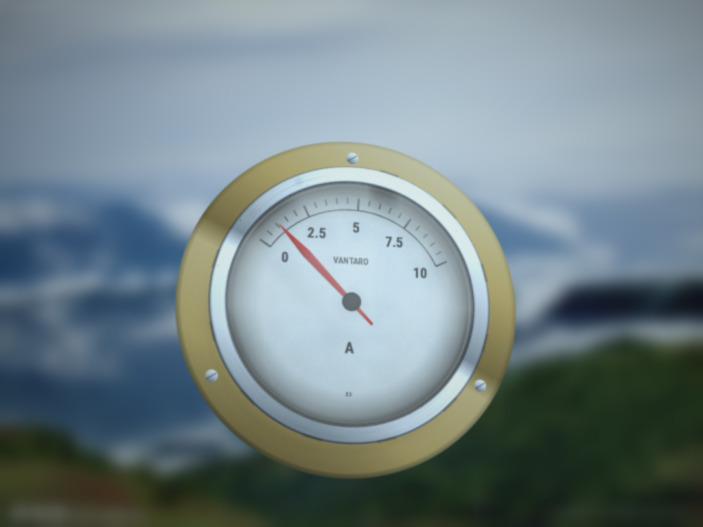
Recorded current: 1 A
